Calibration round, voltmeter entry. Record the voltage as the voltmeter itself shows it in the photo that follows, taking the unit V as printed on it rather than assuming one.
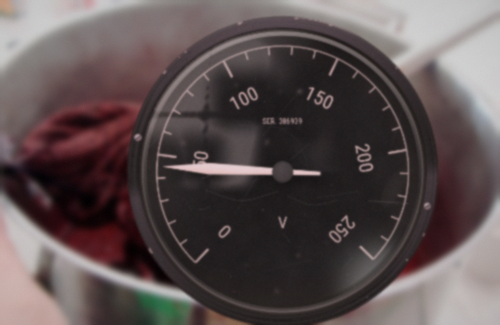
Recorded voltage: 45 V
